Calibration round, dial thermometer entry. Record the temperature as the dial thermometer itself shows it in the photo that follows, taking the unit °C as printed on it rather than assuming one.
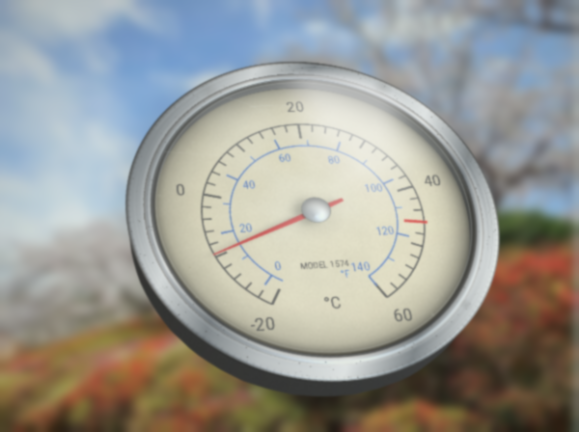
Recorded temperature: -10 °C
